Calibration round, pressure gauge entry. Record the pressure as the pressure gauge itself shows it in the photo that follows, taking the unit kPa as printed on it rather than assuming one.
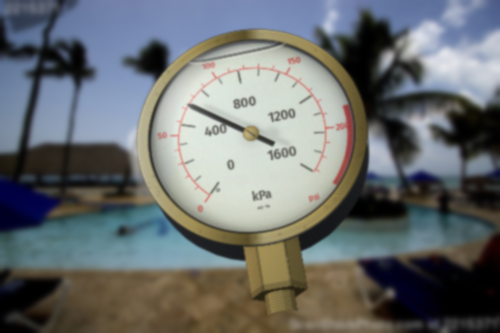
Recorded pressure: 500 kPa
